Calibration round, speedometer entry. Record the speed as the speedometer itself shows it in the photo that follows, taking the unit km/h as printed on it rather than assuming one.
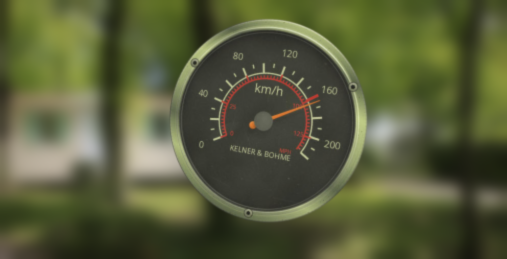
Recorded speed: 165 km/h
